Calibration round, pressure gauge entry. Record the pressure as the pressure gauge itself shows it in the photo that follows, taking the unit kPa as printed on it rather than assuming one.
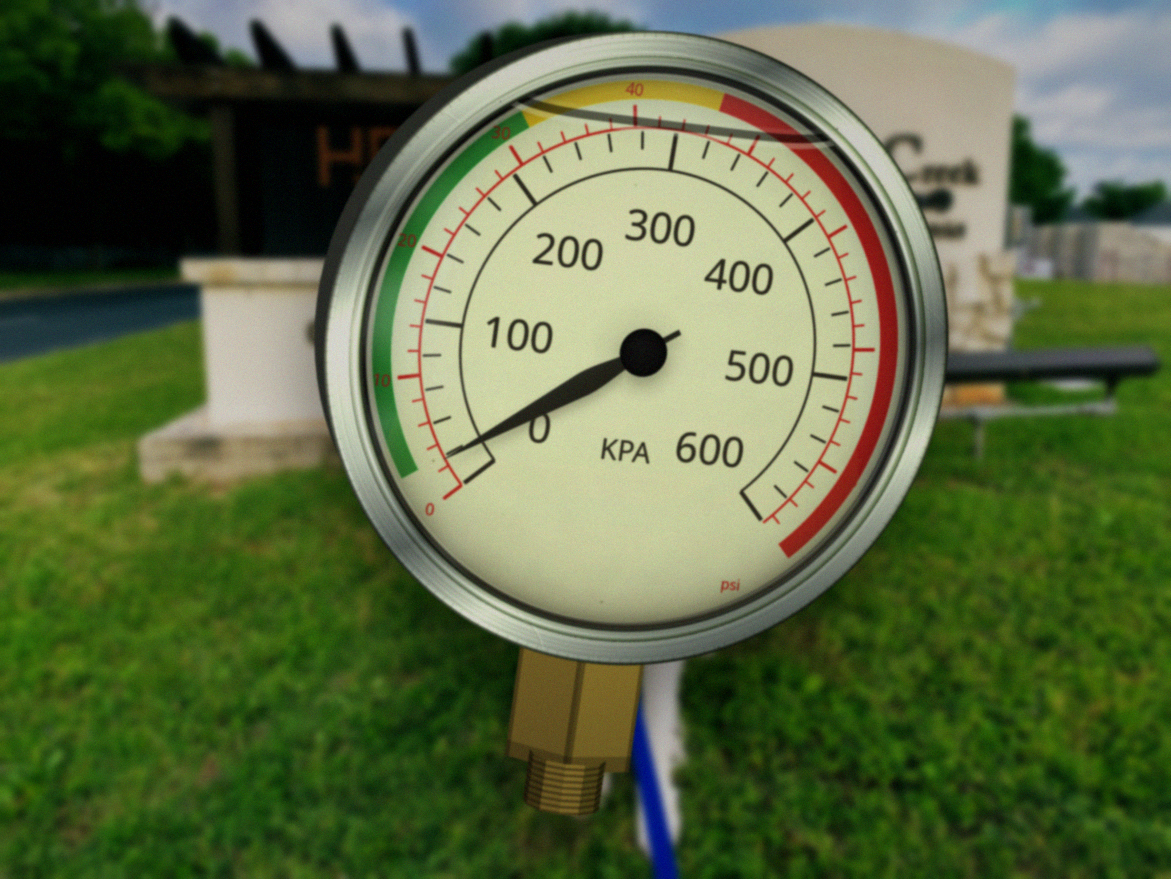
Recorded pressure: 20 kPa
